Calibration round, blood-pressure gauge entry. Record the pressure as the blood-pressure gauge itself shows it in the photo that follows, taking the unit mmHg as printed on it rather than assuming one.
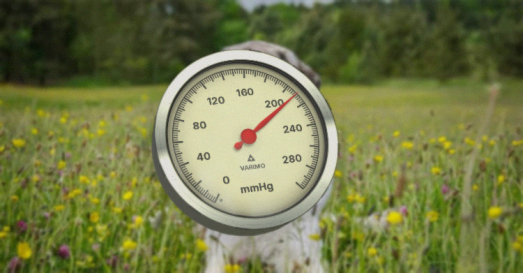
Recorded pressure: 210 mmHg
